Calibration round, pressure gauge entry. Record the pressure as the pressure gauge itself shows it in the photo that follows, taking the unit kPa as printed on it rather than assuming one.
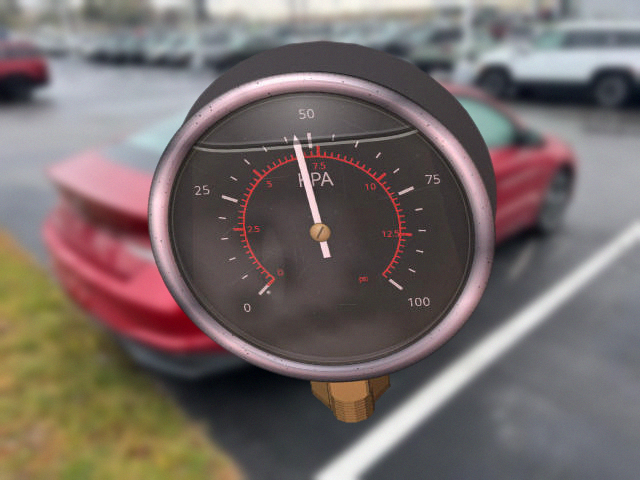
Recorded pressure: 47.5 kPa
